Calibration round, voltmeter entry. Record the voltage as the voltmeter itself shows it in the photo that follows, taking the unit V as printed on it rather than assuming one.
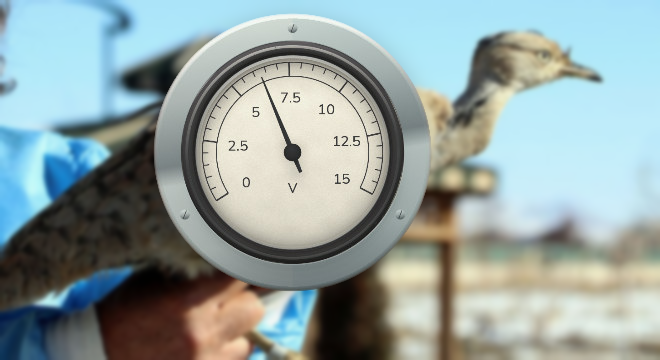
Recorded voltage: 6.25 V
